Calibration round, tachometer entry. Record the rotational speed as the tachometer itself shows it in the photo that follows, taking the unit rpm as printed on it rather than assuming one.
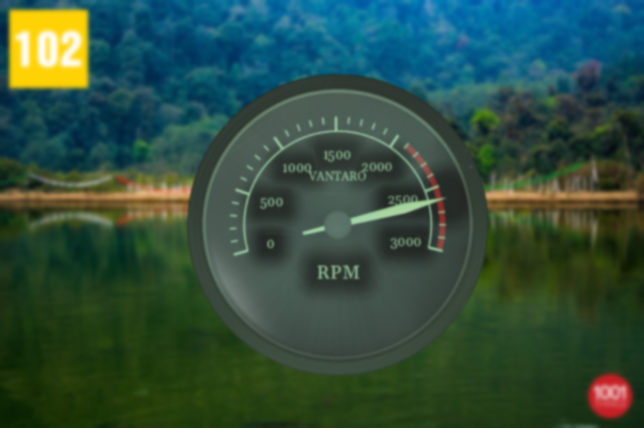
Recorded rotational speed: 2600 rpm
